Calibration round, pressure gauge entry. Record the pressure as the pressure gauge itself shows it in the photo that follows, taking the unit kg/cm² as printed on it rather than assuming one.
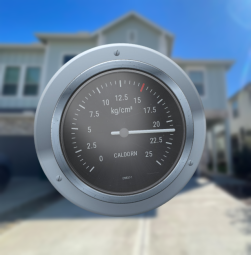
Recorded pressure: 21 kg/cm²
